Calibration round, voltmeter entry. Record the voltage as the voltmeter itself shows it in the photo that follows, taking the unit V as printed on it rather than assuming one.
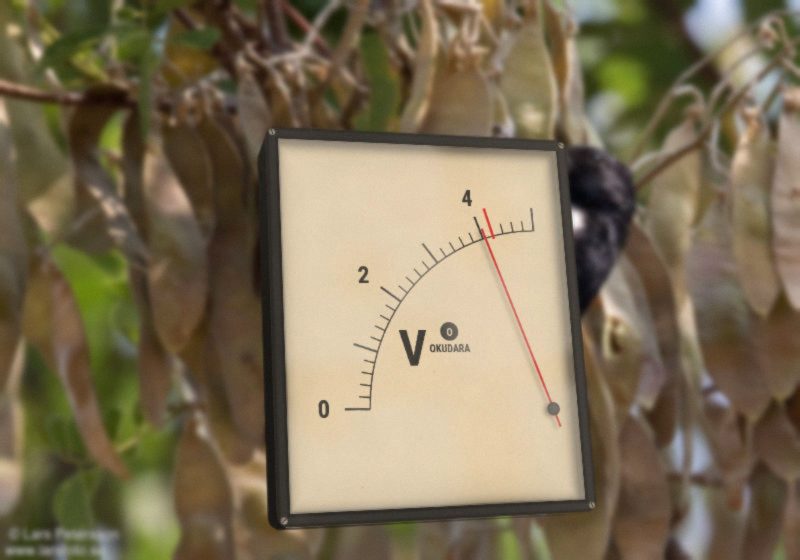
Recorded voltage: 4 V
